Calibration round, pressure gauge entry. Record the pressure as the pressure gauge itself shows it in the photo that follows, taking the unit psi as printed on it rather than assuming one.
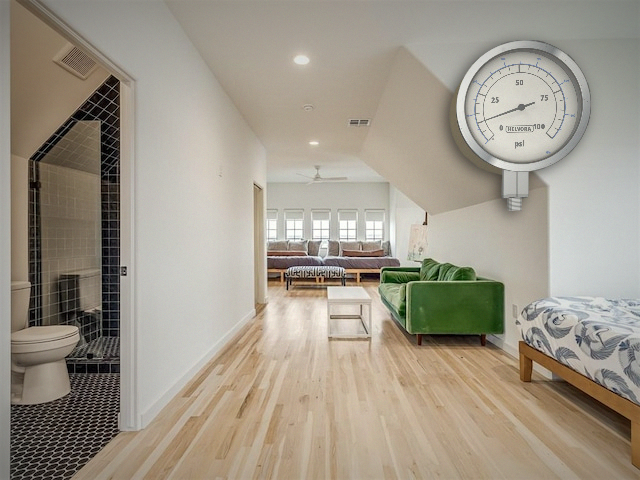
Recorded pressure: 10 psi
